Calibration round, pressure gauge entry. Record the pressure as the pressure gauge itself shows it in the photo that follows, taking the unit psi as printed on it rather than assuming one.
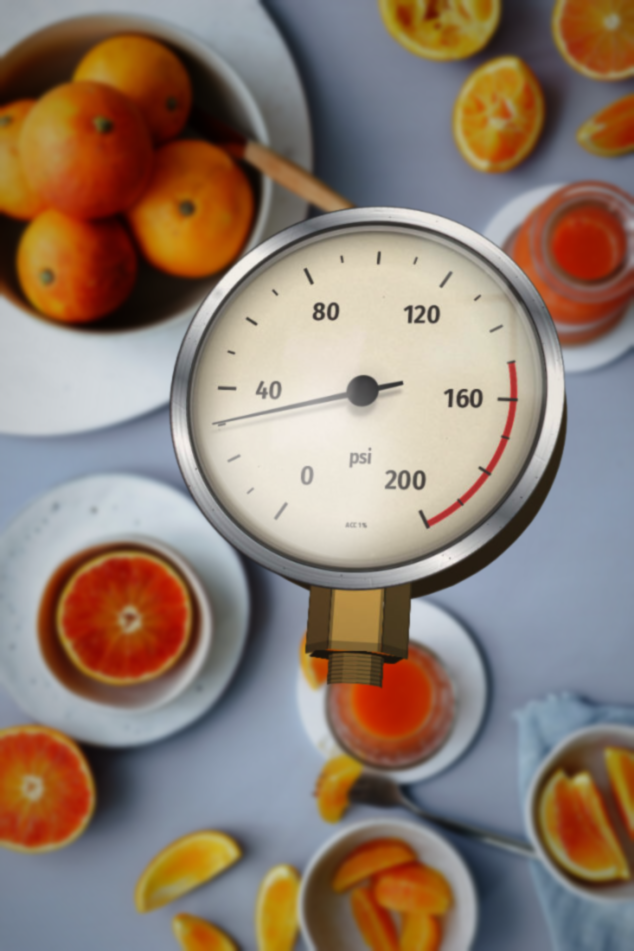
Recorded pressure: 30 psi
